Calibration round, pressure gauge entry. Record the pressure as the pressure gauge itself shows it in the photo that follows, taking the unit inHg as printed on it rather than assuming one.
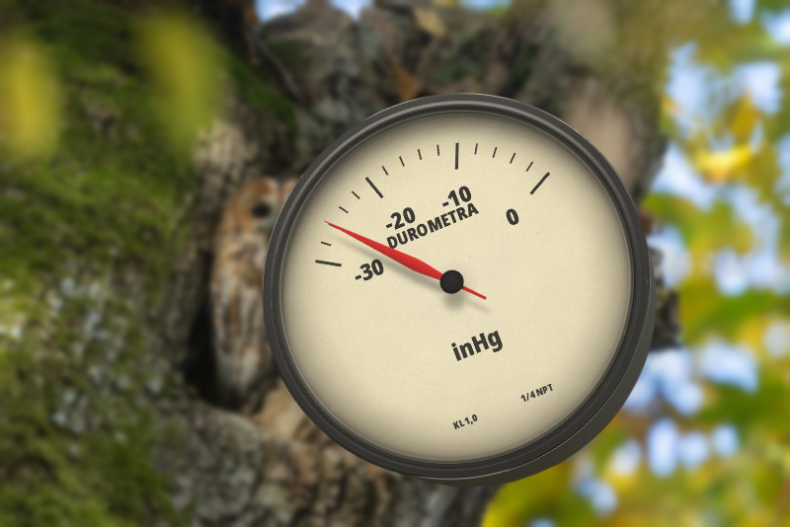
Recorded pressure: -26 inHg
